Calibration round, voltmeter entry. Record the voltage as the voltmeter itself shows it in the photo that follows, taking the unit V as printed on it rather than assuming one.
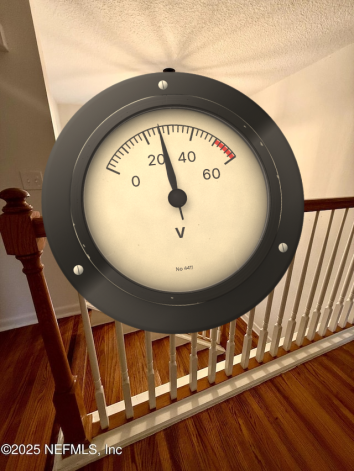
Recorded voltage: 26 V
